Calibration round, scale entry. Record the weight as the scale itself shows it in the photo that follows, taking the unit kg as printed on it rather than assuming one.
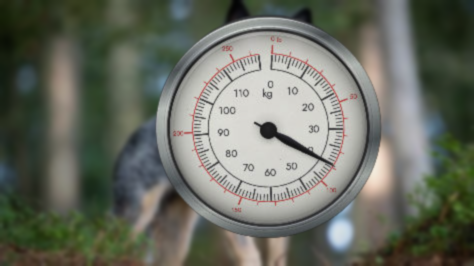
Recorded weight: 40 kg
